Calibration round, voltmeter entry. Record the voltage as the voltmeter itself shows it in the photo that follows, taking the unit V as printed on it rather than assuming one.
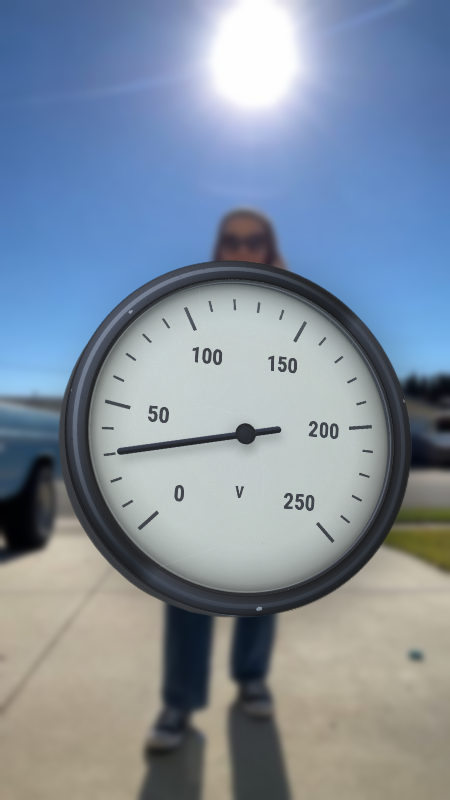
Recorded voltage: 30 V
